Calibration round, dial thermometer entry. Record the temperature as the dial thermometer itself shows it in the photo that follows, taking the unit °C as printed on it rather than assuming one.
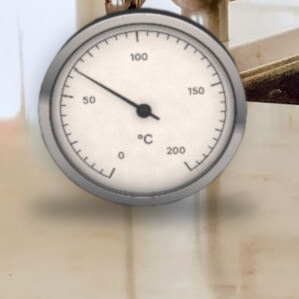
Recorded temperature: 65 °C
